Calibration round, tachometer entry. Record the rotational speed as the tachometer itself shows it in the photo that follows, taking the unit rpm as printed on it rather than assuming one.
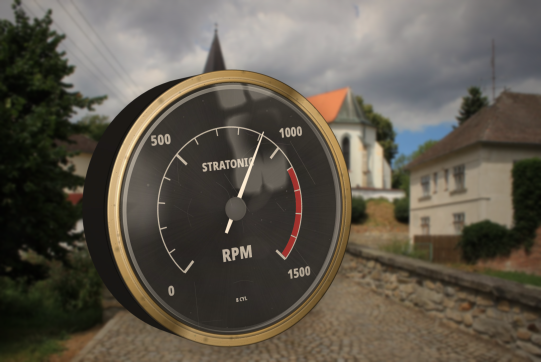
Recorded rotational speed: 900 rpm
